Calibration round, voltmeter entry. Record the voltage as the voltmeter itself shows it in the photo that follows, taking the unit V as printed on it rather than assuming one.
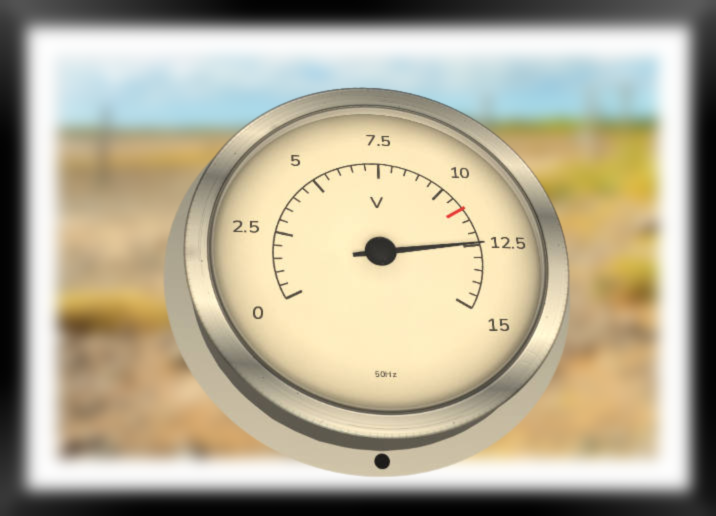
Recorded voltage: 12.5 V
